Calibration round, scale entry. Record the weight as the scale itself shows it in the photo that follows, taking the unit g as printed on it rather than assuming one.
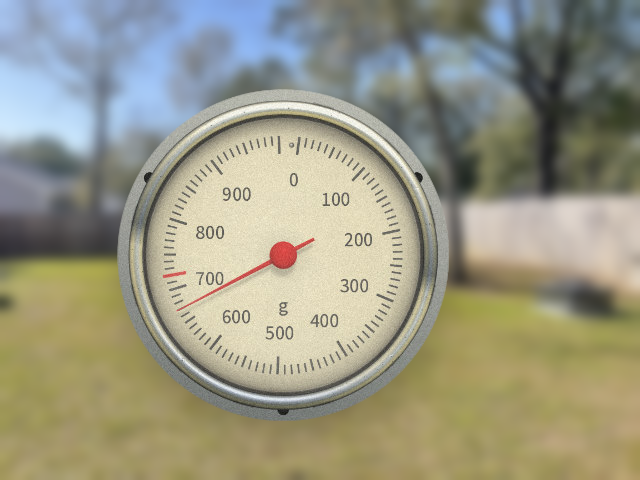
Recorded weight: 670 g
